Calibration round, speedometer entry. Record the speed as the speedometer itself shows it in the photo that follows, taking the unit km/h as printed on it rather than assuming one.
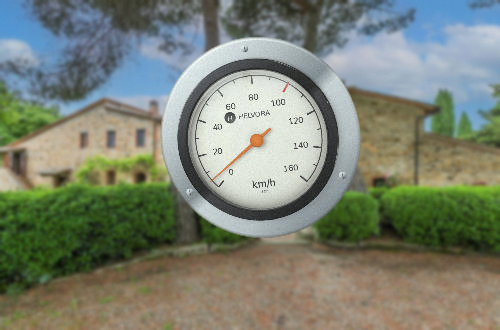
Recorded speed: 5 km/h
